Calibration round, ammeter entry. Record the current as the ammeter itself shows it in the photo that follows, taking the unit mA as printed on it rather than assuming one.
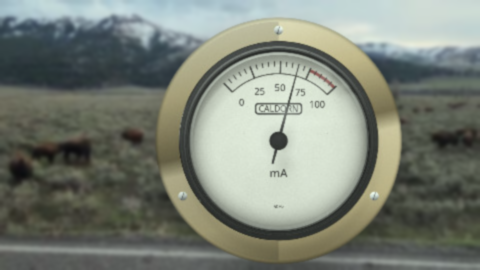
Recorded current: 65 mA
